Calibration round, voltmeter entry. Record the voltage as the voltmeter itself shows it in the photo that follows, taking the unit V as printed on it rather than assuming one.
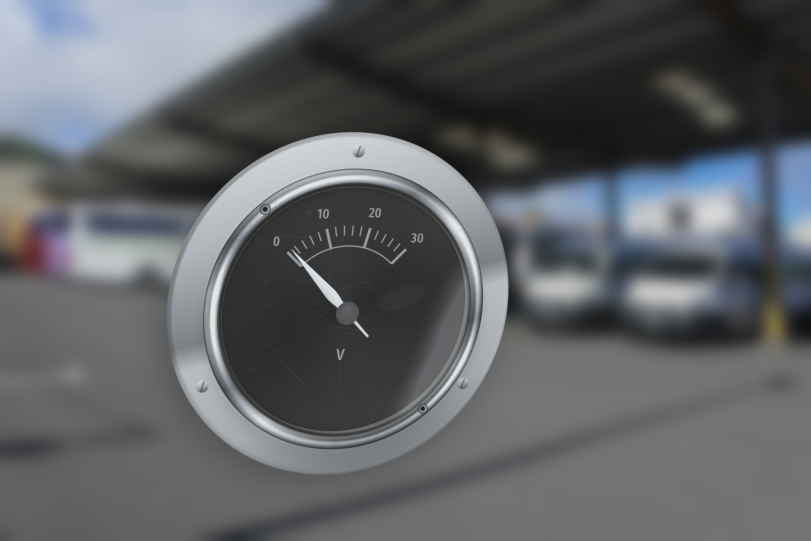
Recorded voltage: 1 V
